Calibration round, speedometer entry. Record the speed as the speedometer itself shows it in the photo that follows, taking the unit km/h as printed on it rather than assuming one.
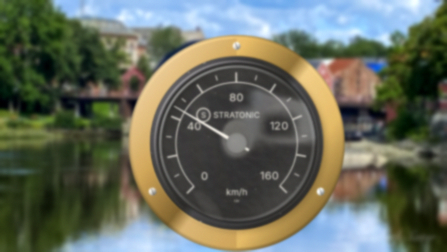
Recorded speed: 45 km/h
